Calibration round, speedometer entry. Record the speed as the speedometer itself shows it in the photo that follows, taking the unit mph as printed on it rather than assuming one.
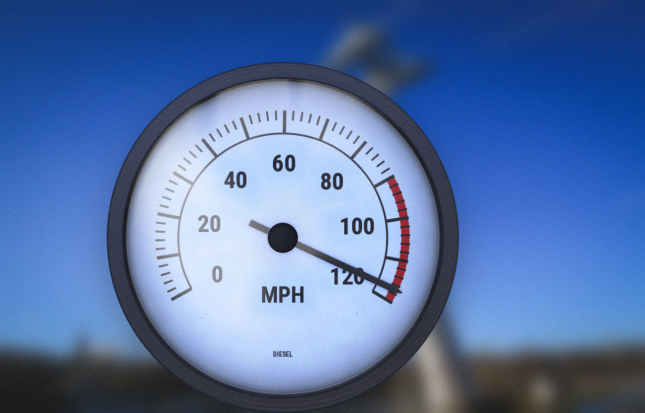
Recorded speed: 117 mph
